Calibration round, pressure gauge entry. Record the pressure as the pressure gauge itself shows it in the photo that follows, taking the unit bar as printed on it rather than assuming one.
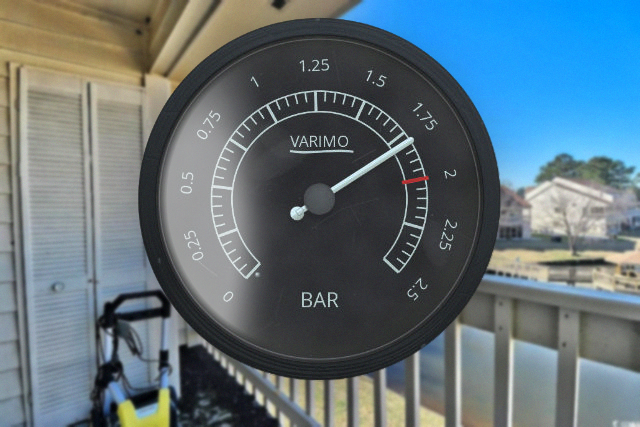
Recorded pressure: 1.8 bar
